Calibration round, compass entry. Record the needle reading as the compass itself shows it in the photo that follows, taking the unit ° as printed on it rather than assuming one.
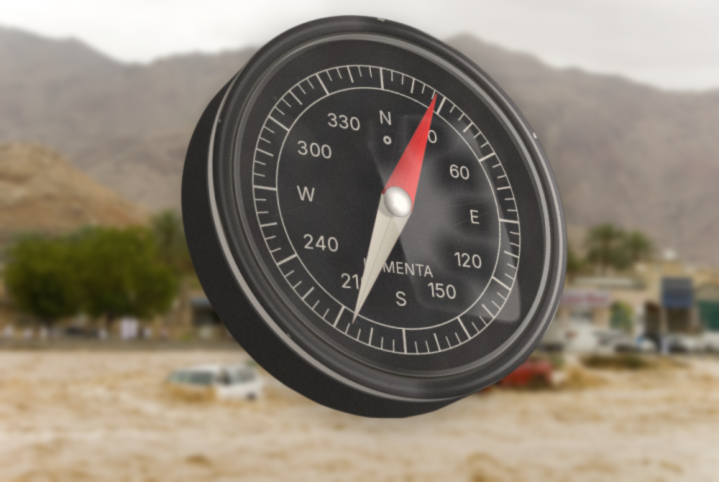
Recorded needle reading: 25 °
